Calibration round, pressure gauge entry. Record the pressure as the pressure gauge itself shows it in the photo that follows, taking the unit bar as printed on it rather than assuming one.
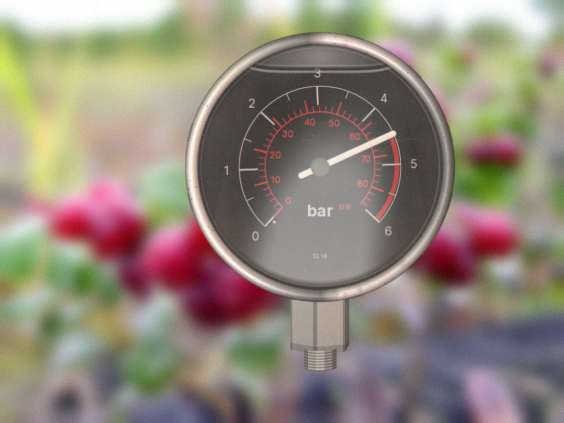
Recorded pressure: 4.5 bar
